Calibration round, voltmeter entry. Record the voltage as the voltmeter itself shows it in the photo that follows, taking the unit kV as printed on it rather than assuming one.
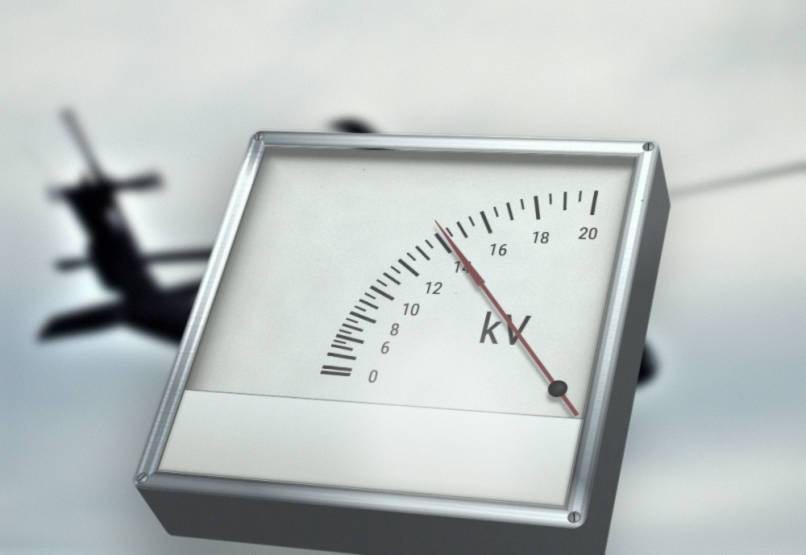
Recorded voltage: 14.25 kV
